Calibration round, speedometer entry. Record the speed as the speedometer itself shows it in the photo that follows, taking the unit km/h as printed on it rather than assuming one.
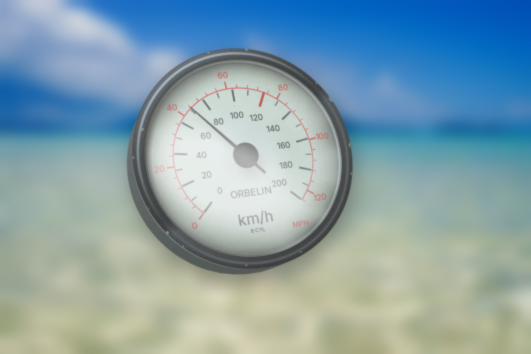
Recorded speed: 70 km/h
